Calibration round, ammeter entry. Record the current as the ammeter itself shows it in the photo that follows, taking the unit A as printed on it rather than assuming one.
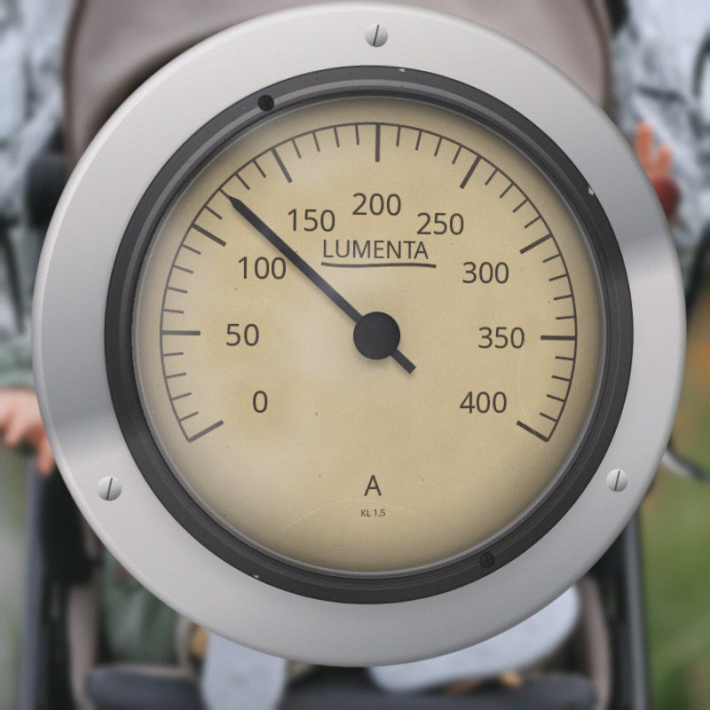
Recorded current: 120 A
